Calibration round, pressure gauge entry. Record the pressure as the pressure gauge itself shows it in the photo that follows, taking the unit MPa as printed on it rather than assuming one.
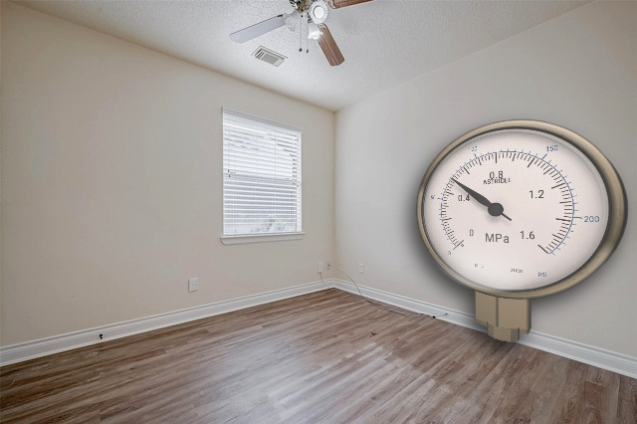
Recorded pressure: 0.5 MPa
